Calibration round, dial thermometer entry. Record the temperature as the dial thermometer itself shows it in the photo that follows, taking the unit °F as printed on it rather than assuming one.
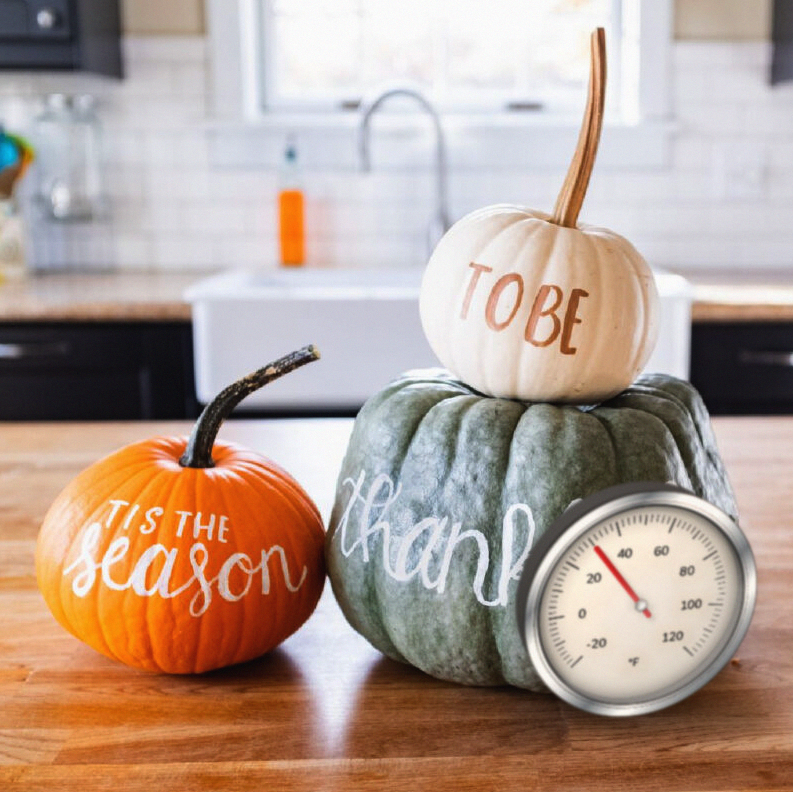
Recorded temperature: 30 °F
